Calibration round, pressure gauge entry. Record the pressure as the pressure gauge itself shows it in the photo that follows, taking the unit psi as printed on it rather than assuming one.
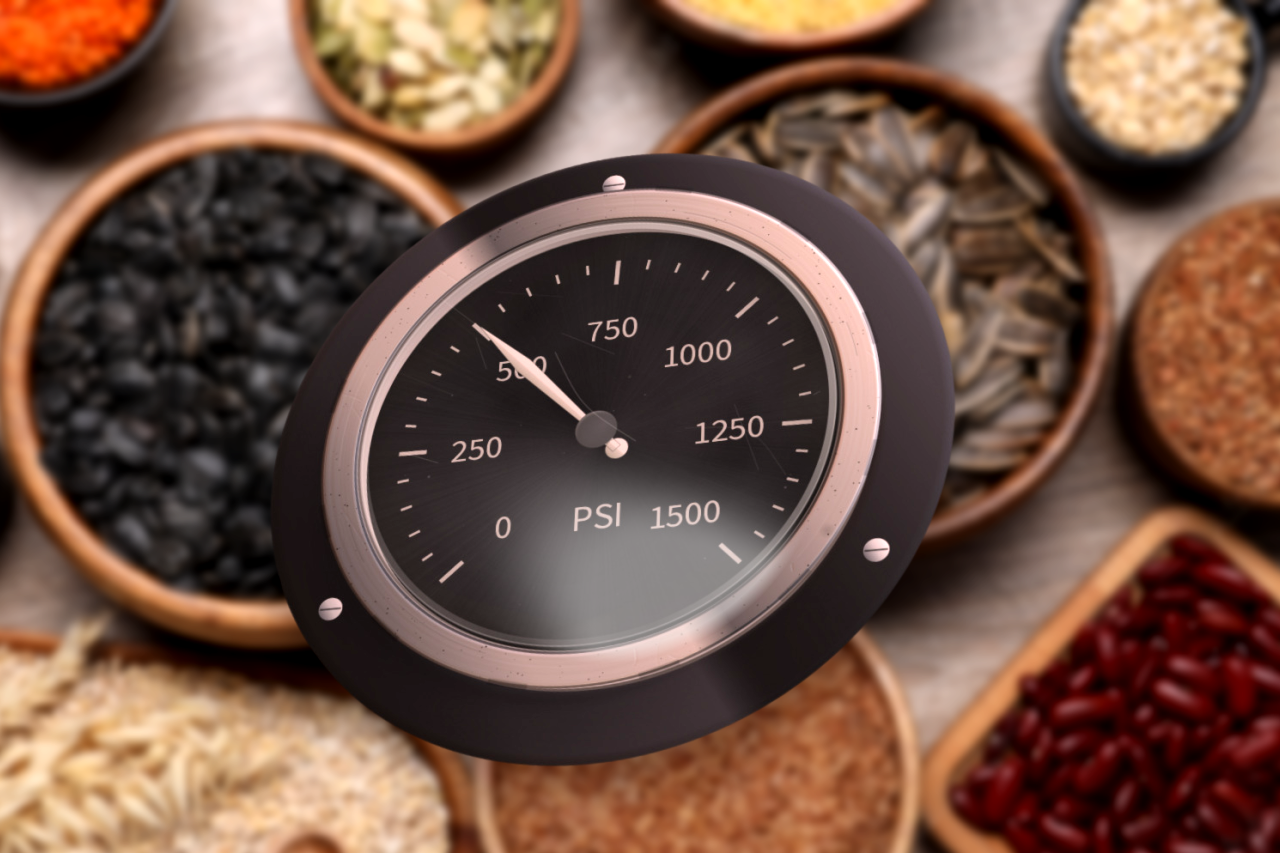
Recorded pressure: 500 psi
